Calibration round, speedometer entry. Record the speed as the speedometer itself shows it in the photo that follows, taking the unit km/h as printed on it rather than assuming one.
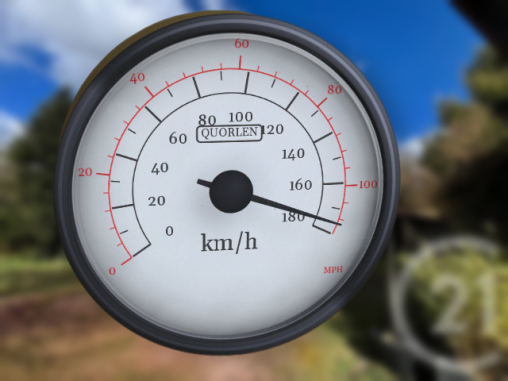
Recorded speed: 175 km/h
